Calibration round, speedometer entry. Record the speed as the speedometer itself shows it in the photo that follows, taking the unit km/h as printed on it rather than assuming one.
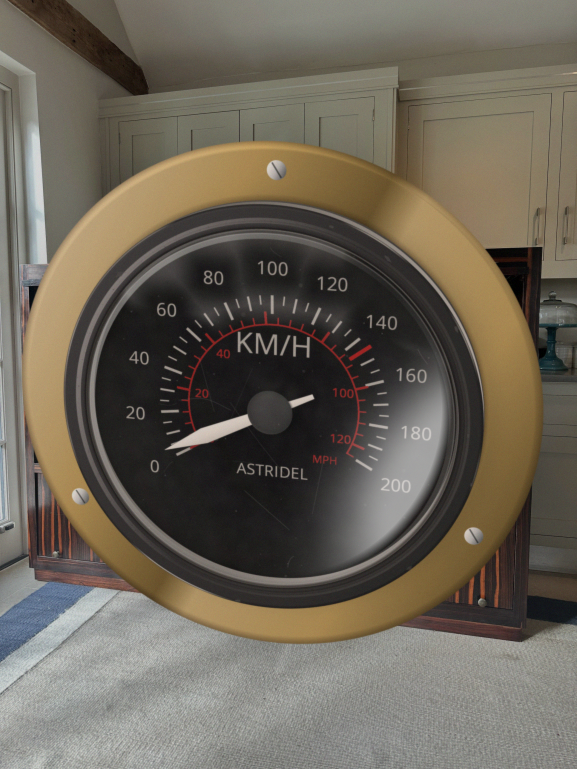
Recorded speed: 5 km/h
